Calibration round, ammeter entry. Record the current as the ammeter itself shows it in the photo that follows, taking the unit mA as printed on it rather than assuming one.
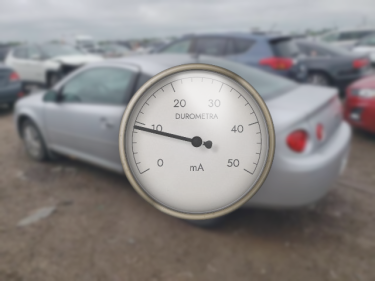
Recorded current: 9 mA
